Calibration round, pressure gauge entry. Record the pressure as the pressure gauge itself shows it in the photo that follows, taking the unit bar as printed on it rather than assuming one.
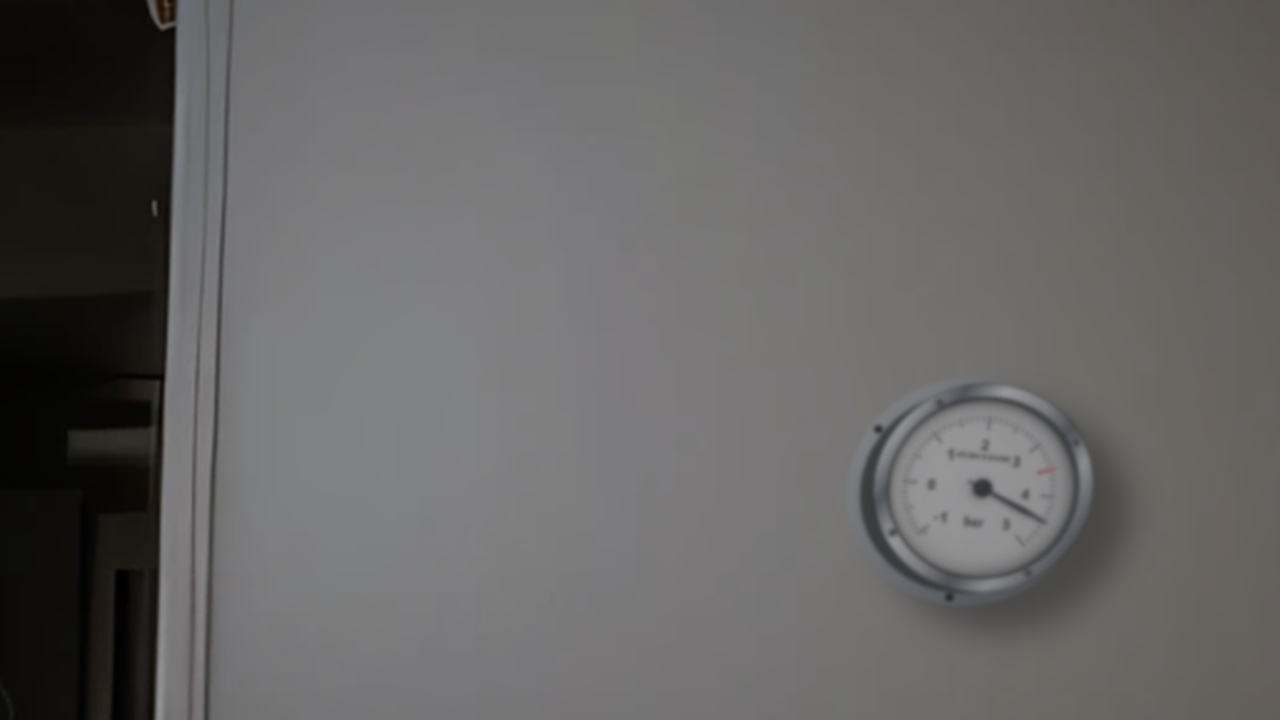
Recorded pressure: 4.5 bar
